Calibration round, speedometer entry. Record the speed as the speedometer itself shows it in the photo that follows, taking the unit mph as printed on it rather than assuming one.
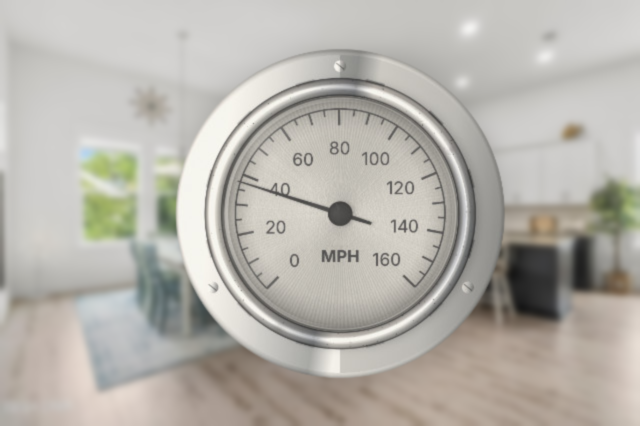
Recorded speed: 37.5 mph
